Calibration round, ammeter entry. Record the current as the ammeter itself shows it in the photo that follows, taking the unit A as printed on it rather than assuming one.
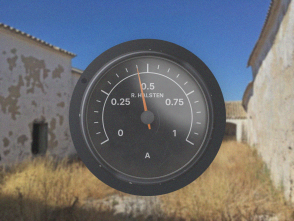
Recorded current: 0.45 A
